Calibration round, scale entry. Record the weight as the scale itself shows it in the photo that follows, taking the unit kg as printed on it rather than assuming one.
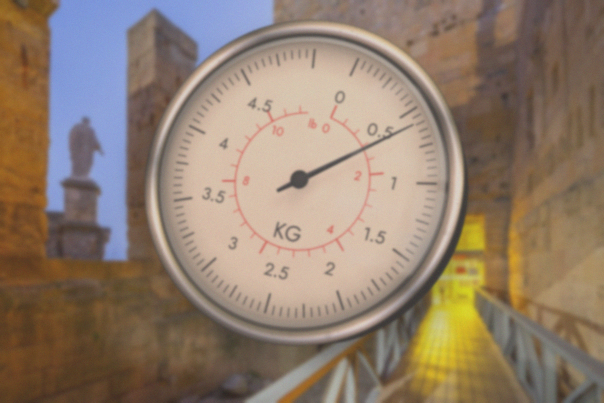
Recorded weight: 0.6 kg
